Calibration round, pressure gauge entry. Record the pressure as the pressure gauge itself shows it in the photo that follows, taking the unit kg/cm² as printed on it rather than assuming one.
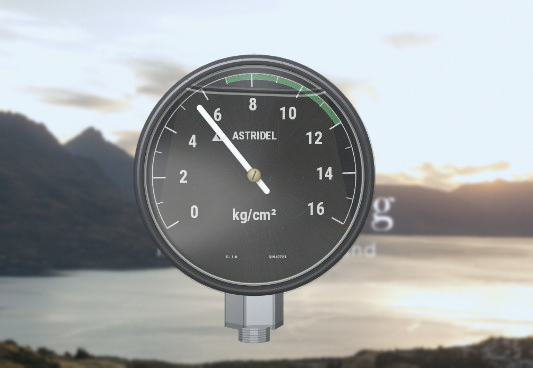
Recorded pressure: 5.5 kg/cm²
